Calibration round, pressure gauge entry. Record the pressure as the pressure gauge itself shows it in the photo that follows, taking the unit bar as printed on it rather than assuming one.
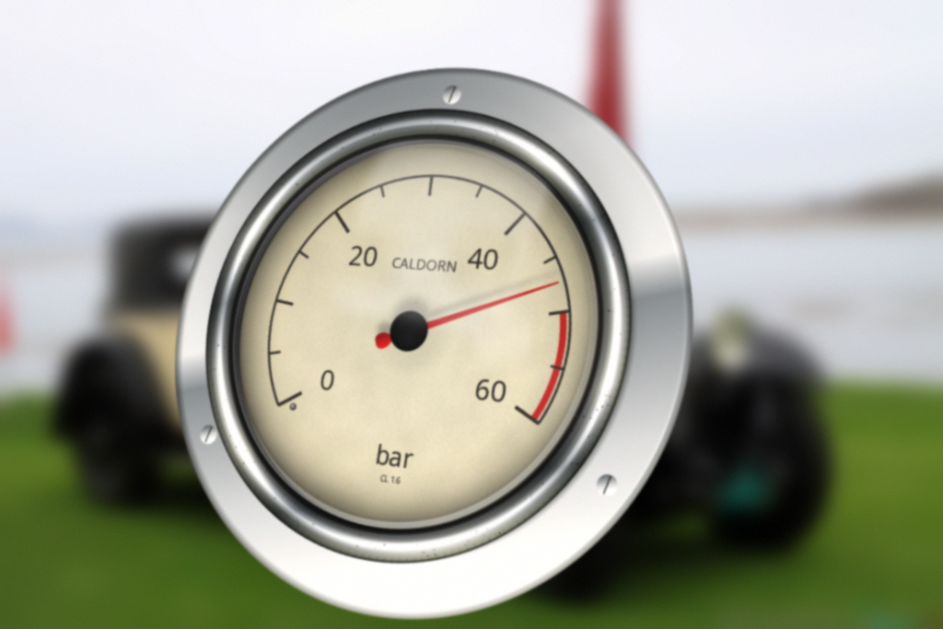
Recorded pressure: 47.5 bar
